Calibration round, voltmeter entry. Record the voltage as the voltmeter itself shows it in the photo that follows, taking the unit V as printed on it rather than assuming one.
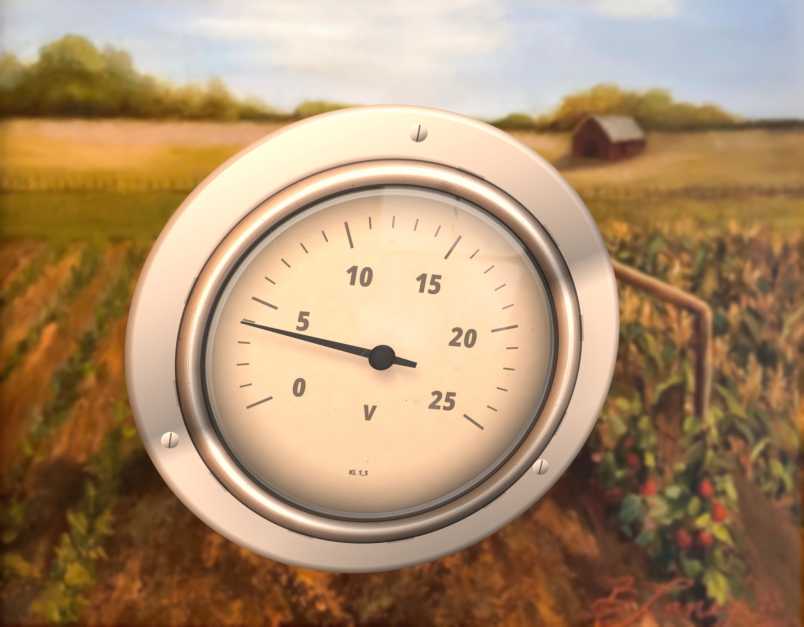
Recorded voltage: 4 V
